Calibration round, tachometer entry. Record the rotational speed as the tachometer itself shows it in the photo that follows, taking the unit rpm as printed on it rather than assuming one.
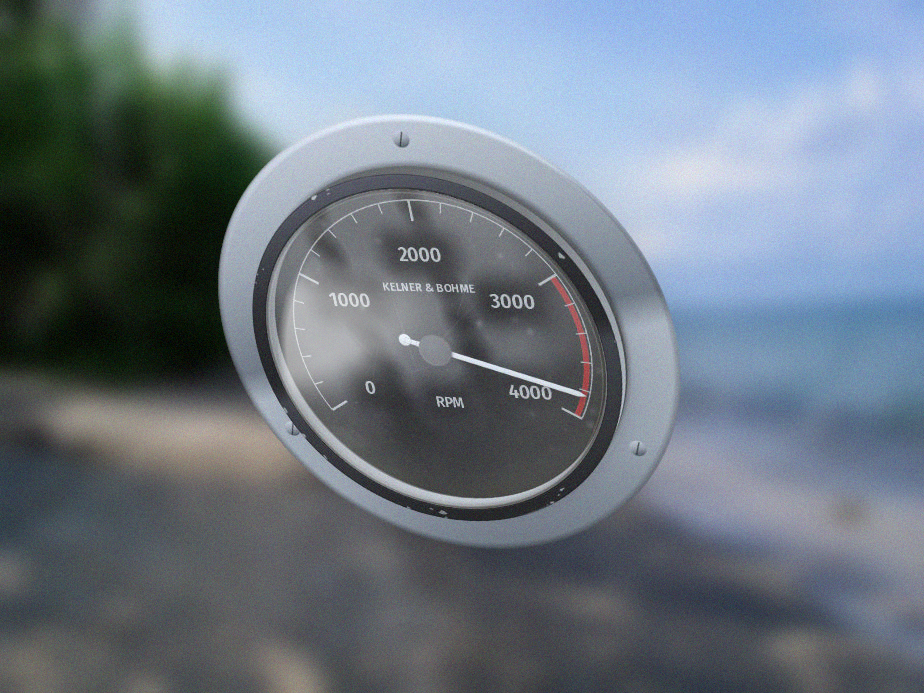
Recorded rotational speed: 3800 rpm
